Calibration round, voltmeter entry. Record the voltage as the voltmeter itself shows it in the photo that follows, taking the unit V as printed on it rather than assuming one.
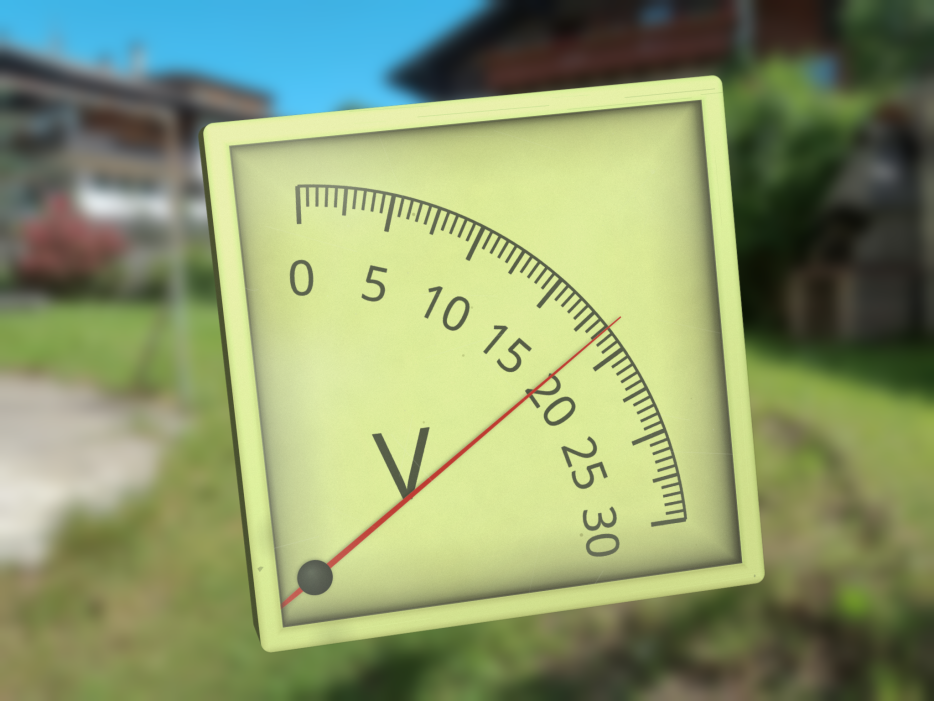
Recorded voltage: 18.5 V
